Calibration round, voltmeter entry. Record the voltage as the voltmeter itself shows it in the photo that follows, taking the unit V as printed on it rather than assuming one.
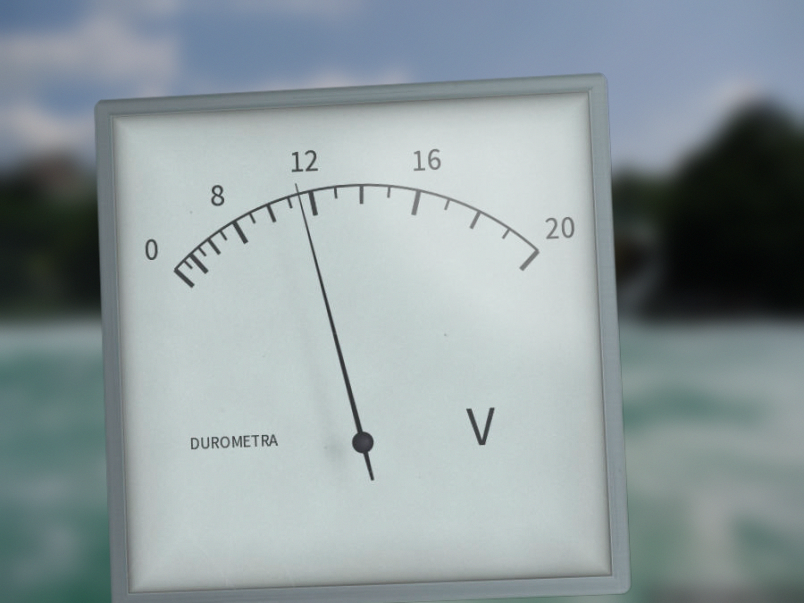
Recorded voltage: 11.5 V
